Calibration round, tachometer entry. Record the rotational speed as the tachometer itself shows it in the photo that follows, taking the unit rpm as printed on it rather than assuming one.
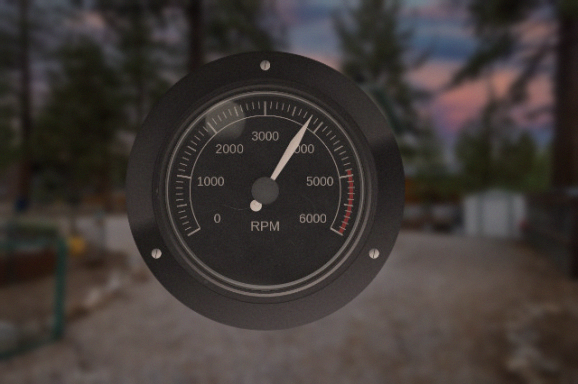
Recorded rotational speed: 3800 rpm
